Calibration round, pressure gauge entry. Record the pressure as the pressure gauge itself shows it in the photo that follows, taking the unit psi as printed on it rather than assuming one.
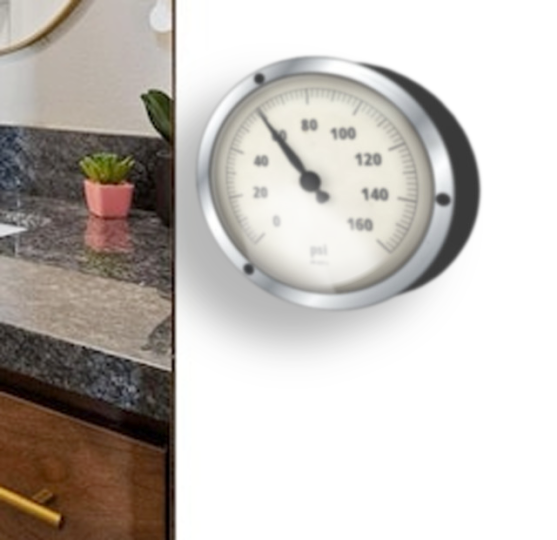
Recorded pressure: 60 psi
